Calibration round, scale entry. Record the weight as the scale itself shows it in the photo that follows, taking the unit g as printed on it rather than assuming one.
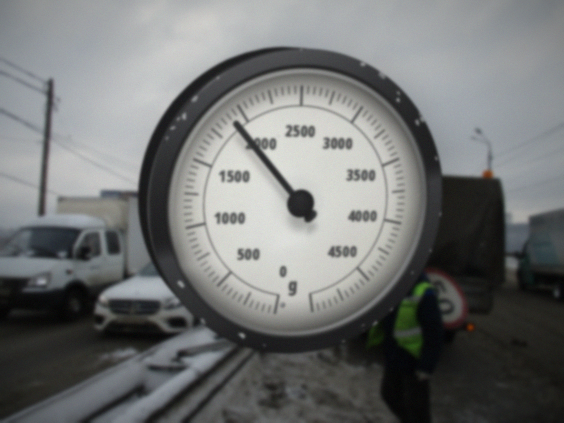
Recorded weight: 1900 g
